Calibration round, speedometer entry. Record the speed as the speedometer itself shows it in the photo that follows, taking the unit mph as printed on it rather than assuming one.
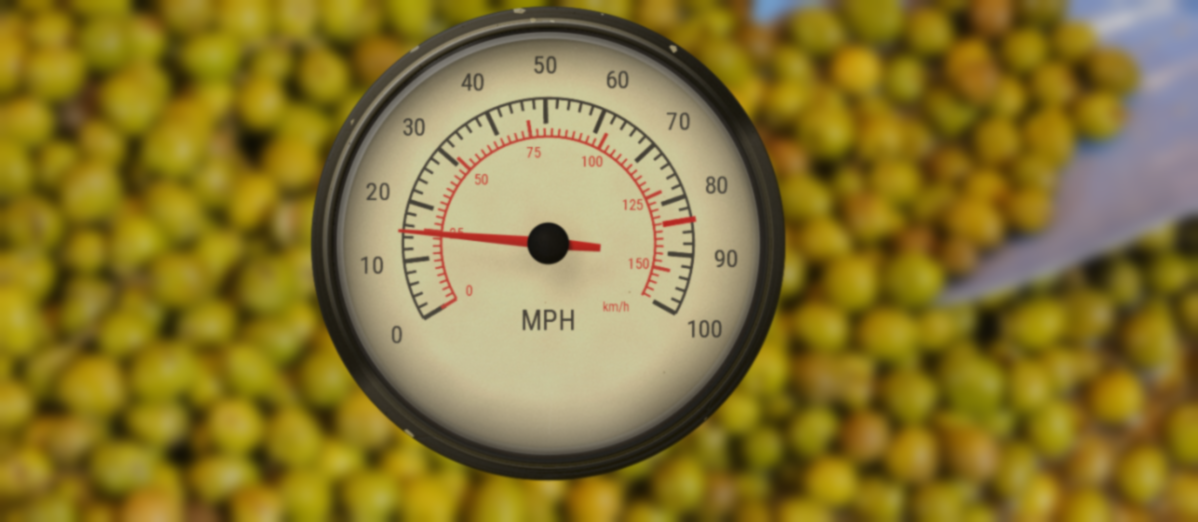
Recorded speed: 15 mph
